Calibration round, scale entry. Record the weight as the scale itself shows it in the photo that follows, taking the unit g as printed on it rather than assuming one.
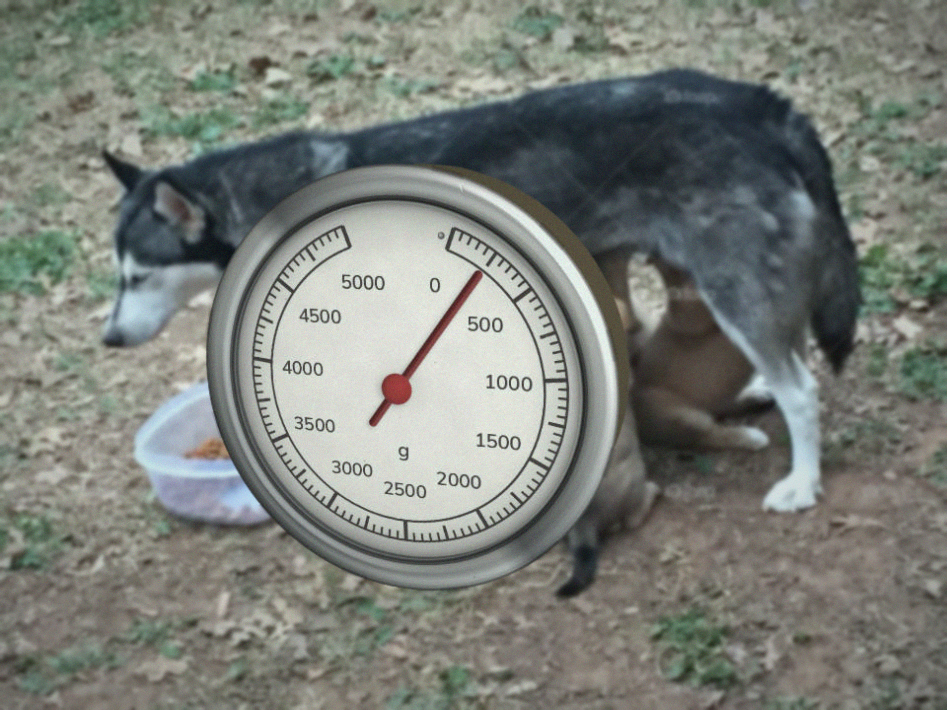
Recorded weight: 250 g
